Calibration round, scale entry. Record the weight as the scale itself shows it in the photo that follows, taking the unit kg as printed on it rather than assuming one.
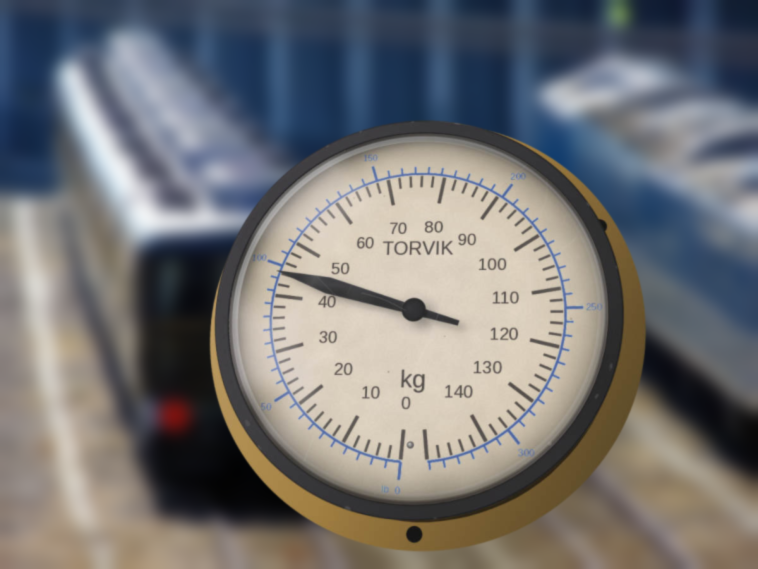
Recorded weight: 44 kg
